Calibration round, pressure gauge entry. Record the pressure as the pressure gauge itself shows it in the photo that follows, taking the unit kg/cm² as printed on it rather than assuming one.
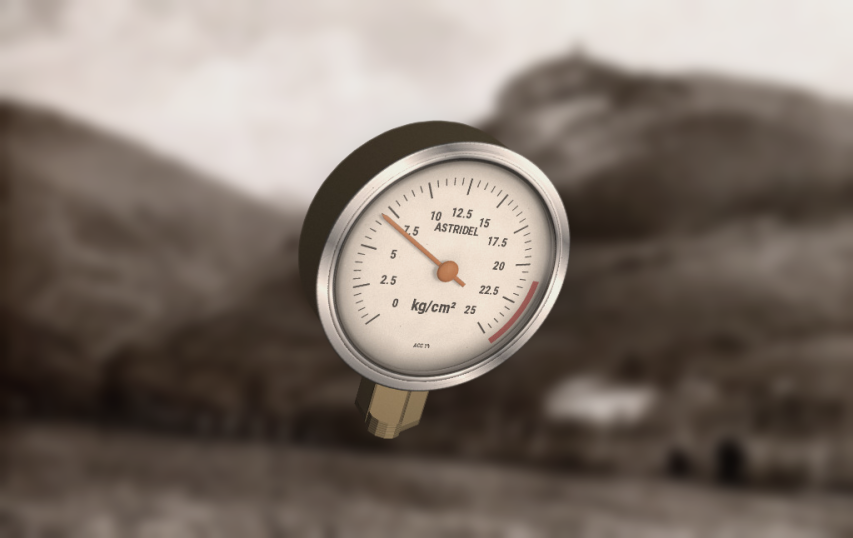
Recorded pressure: 7 kg/cm²
